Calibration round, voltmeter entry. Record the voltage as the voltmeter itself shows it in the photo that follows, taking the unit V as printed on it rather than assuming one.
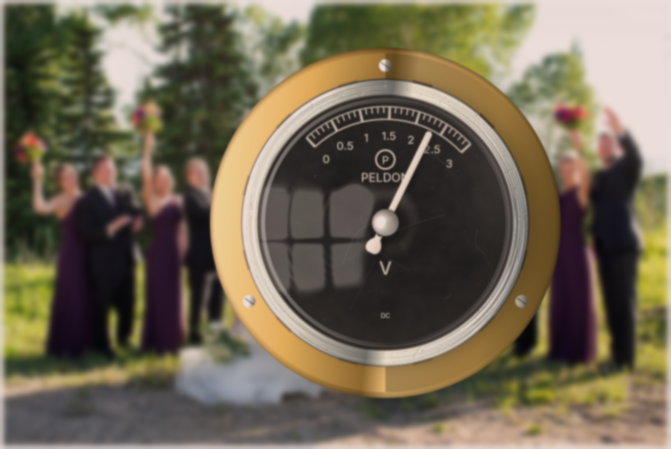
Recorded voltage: 2.3 V
